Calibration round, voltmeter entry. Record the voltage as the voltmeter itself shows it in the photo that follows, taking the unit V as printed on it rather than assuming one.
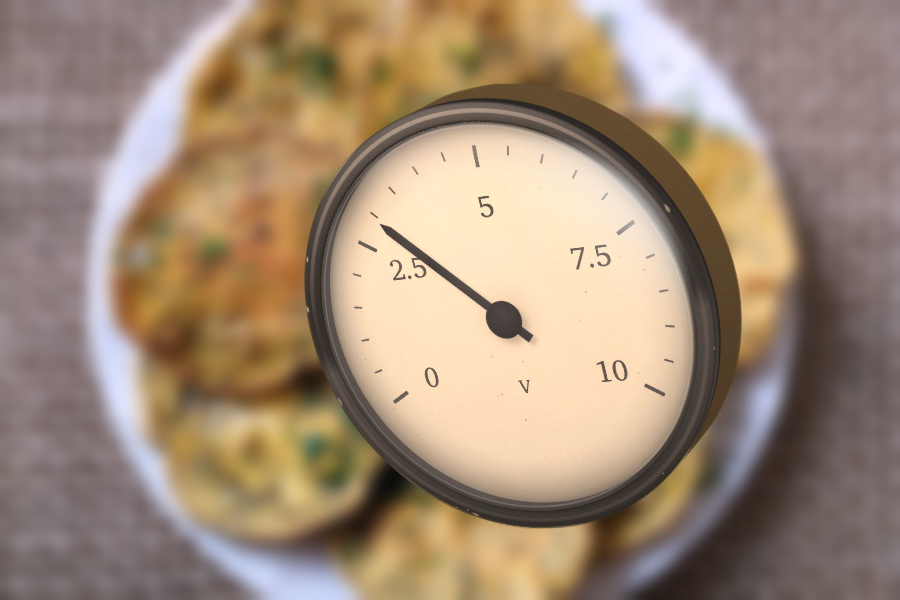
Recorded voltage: 3 V
